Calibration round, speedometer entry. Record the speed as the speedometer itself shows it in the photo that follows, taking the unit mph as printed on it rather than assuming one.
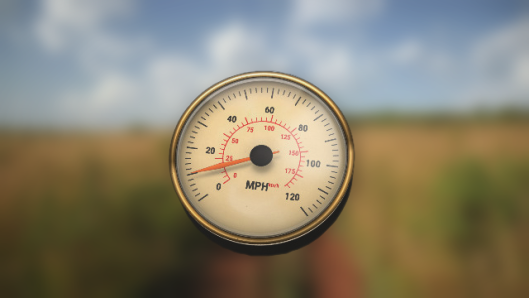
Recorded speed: 10 mph
